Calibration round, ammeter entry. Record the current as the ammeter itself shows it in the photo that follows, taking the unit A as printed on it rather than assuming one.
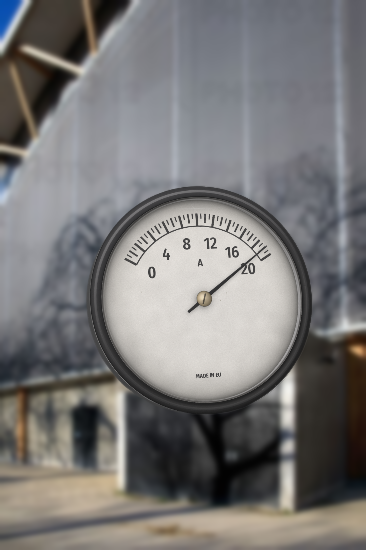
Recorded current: 19 A
